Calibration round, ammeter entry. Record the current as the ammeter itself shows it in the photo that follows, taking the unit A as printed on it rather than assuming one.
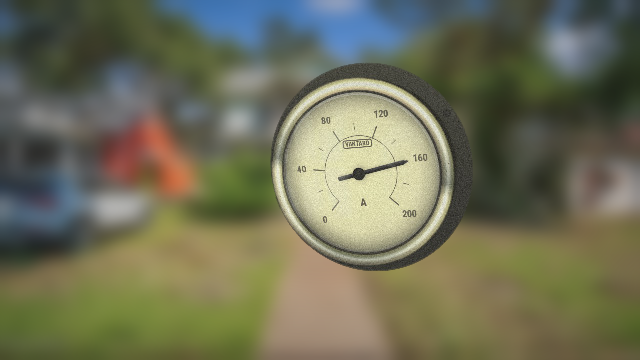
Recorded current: 160 A
